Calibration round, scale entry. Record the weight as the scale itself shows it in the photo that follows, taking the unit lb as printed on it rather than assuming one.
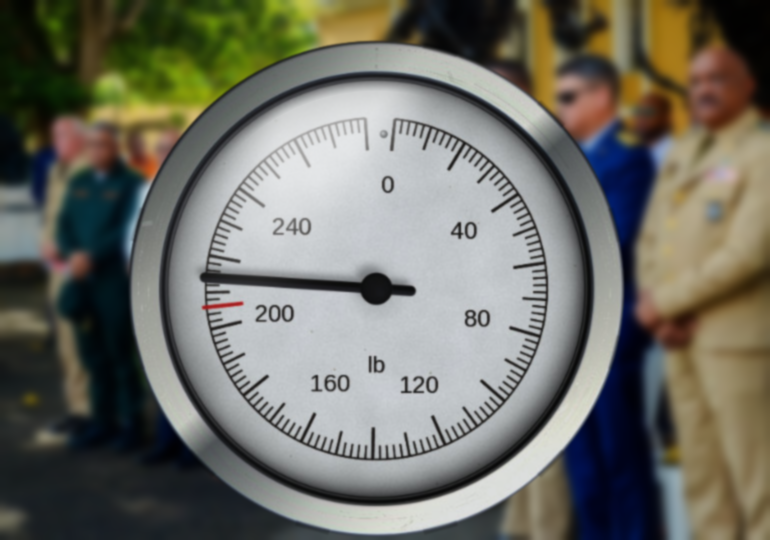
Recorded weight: 214 lb
